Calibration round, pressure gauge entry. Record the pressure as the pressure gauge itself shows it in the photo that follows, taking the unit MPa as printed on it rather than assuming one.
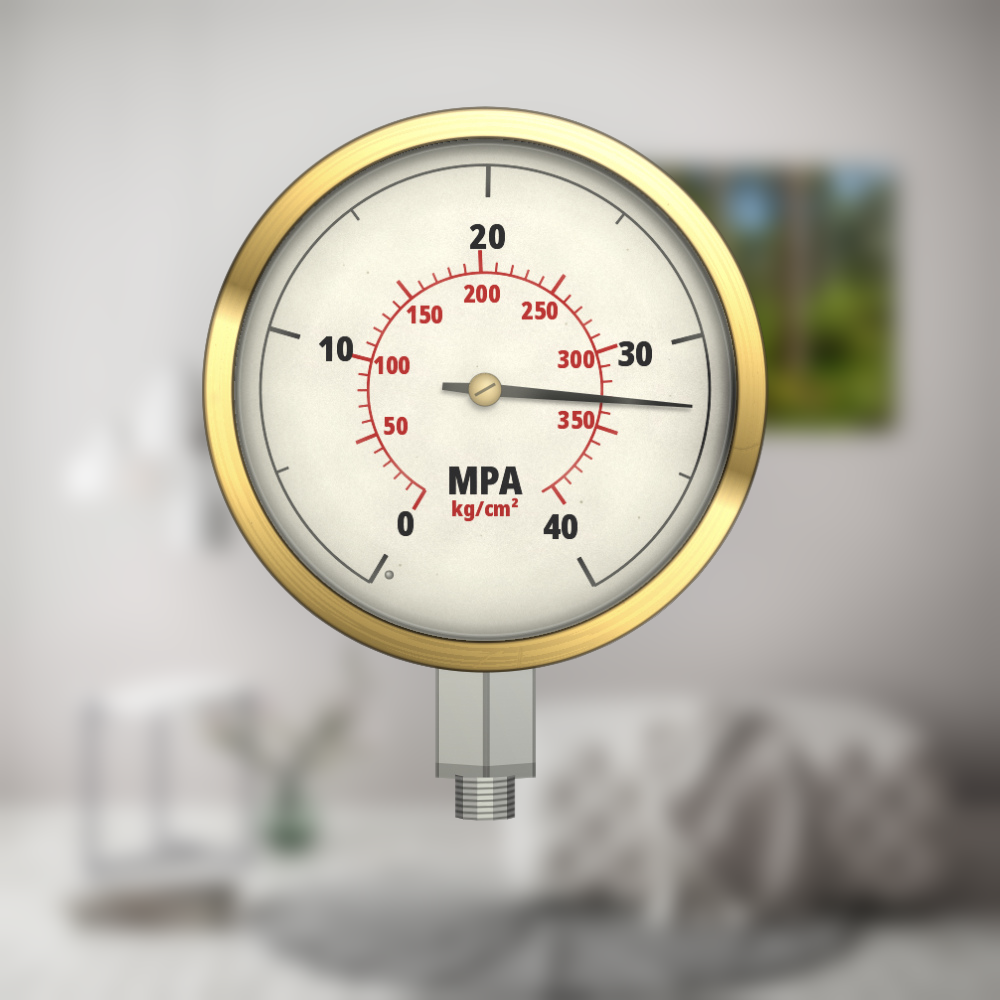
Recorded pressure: 32.5 MPa
